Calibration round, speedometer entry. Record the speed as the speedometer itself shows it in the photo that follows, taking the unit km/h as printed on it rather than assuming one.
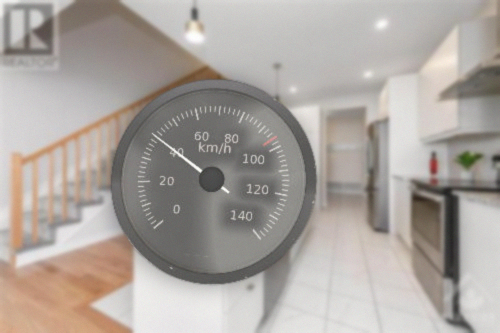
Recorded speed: 40 km/h
